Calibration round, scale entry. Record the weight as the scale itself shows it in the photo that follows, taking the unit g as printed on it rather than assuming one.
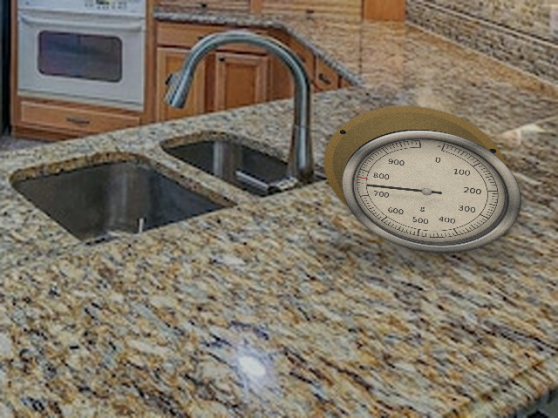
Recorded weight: 750 g
